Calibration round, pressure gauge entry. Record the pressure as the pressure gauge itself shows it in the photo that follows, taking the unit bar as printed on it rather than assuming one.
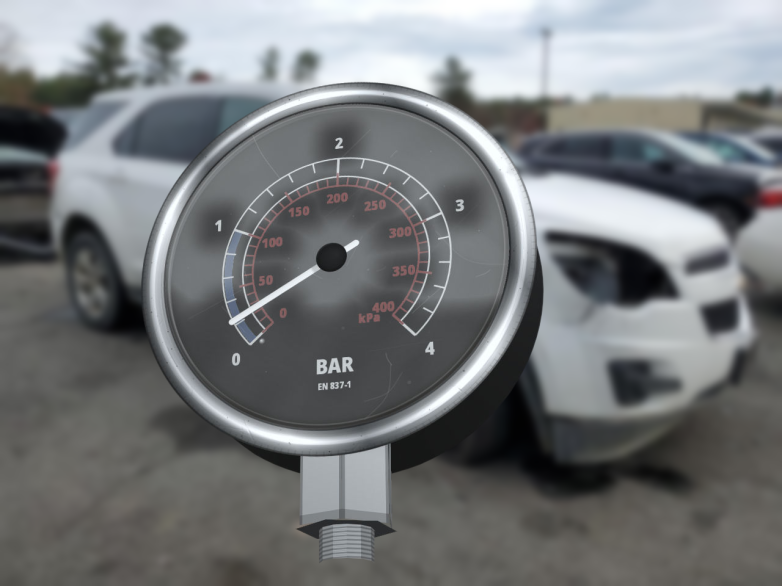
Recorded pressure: 0.2 bar
